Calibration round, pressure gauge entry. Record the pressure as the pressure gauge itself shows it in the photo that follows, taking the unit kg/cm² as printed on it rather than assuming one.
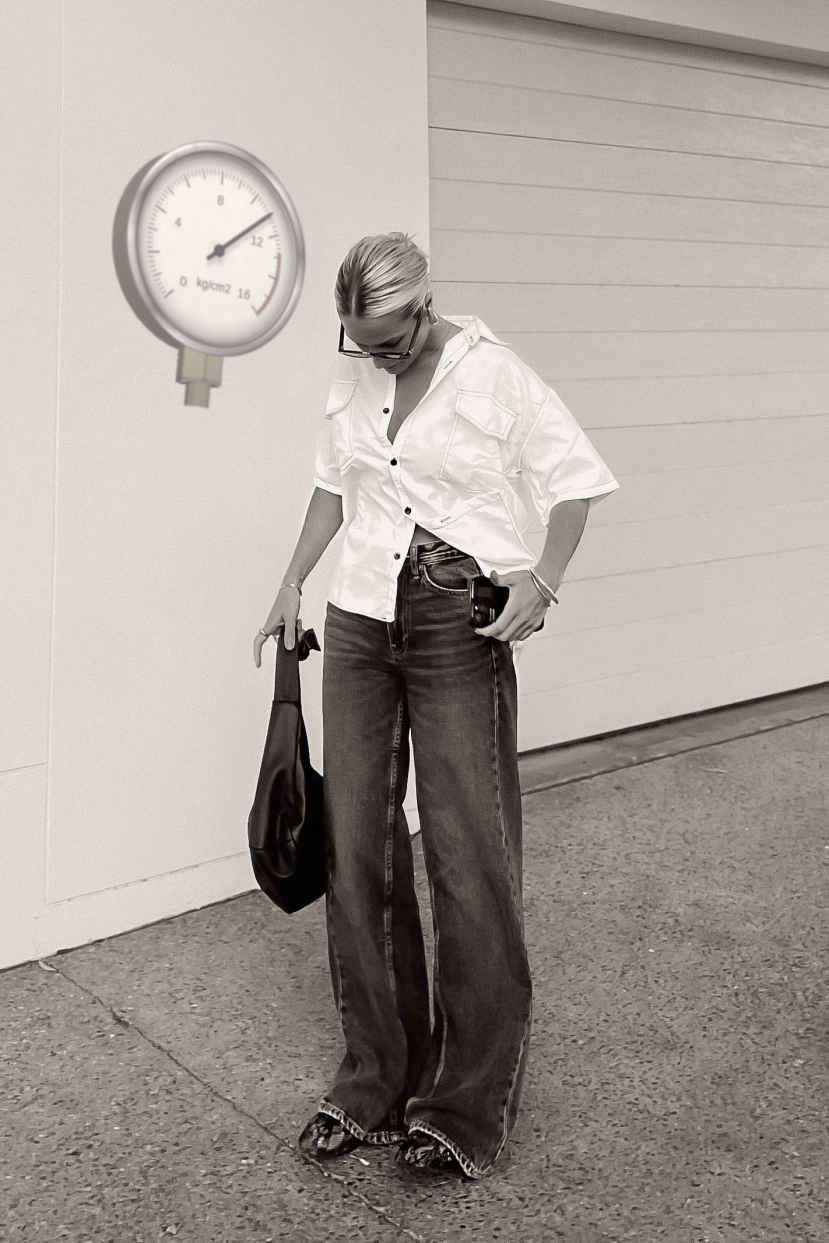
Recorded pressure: 11 kg/cm²
